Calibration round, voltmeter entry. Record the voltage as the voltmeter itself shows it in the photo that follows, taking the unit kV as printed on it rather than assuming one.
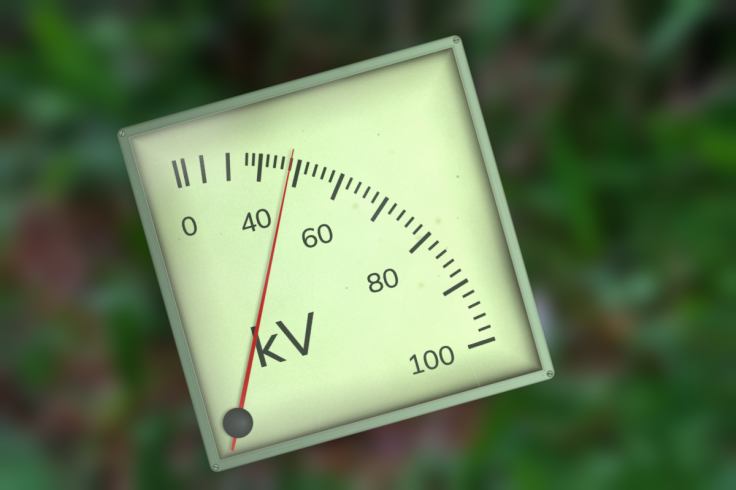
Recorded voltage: 48 kV
